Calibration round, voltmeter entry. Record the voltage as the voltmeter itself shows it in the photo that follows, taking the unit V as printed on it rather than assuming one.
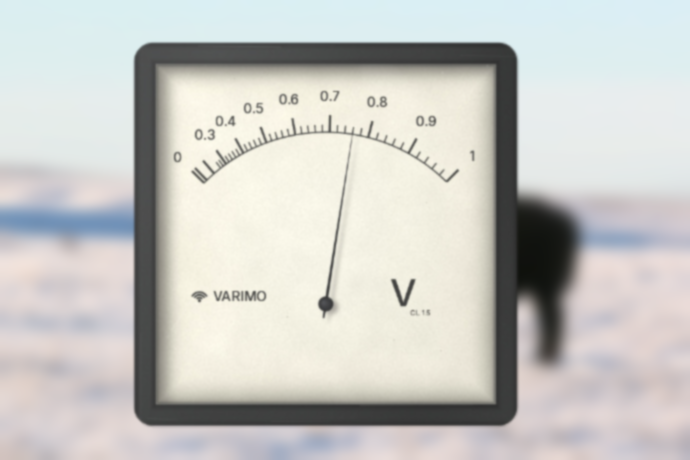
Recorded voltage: 0.76 V
